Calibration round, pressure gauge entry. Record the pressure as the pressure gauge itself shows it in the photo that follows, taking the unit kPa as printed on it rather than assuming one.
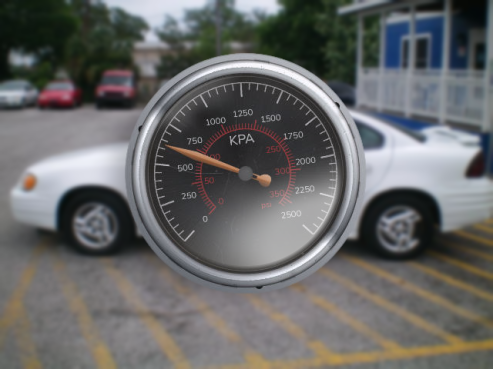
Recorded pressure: 625 kPa
